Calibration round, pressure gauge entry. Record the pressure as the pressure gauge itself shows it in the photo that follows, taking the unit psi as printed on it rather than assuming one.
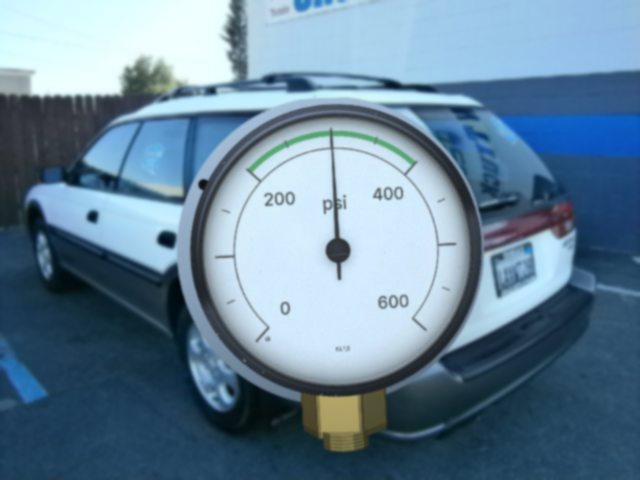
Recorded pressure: 300 psi
